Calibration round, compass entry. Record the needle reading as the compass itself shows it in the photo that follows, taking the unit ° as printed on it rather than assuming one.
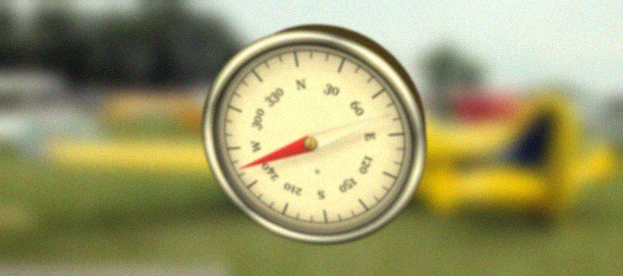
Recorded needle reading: 255 °
